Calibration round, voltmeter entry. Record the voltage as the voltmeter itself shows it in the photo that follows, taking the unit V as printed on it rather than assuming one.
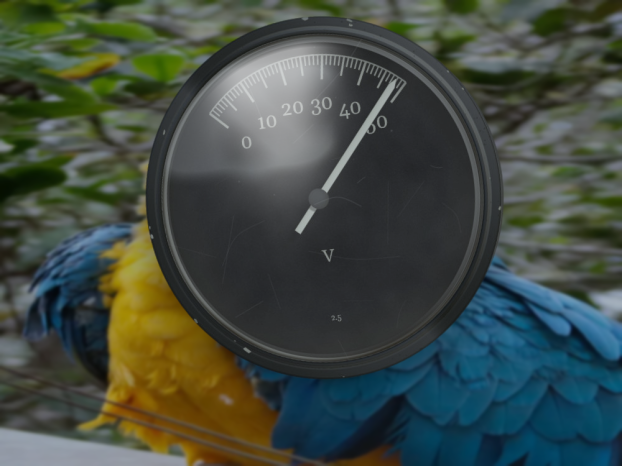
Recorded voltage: 48 V
